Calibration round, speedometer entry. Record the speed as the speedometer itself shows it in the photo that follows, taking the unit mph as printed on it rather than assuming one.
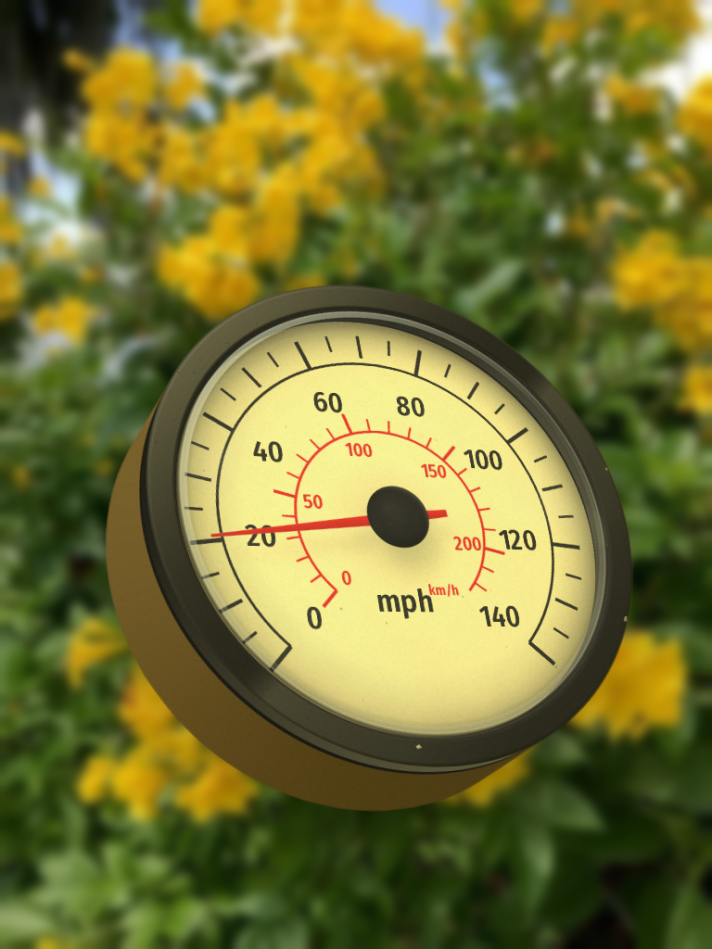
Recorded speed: 20 mph
